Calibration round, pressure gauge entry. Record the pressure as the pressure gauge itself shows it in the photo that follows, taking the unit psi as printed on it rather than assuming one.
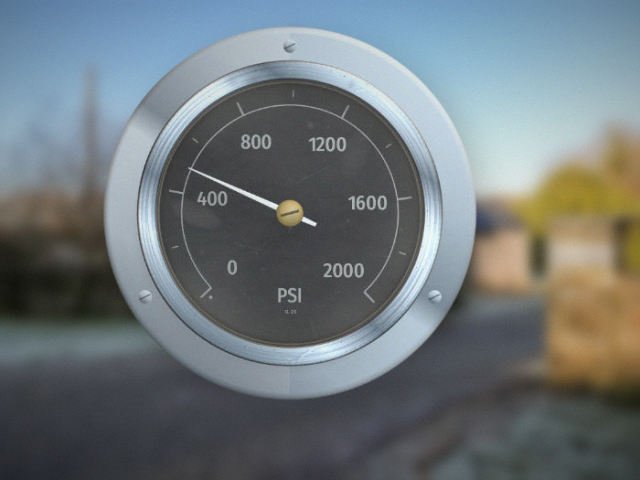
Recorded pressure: 500 psi
